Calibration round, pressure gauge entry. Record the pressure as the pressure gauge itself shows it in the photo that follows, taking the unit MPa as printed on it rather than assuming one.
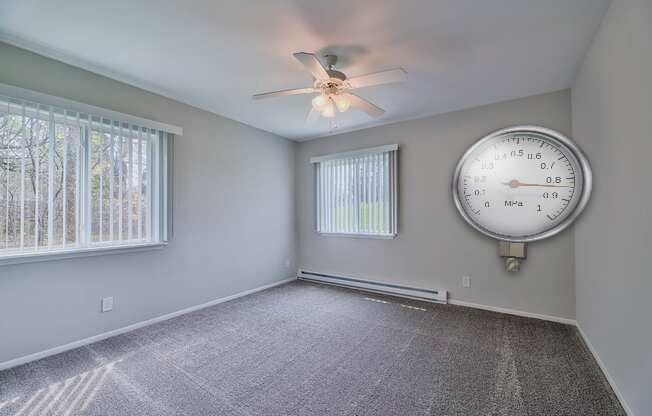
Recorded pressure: 0.84 MPa
